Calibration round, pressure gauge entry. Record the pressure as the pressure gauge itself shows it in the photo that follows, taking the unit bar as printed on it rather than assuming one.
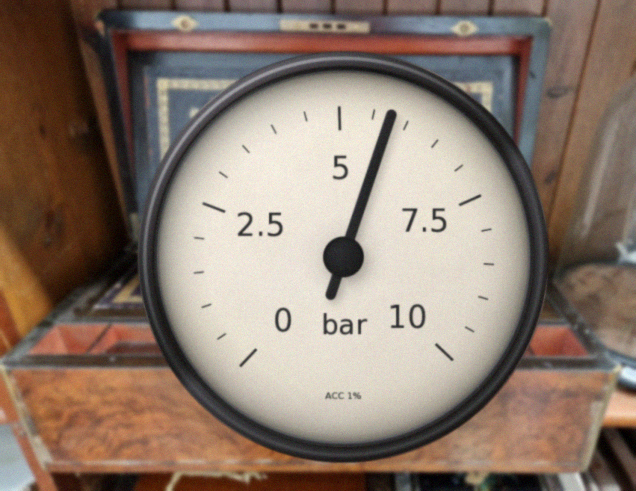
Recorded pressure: 5.75 bar
